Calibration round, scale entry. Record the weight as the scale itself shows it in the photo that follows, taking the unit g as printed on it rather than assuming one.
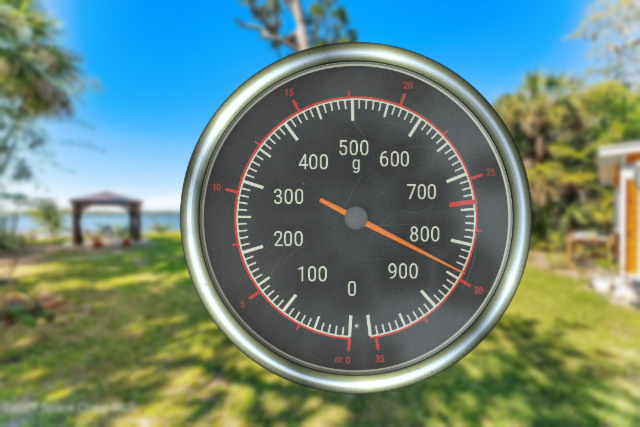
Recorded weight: 840 g
